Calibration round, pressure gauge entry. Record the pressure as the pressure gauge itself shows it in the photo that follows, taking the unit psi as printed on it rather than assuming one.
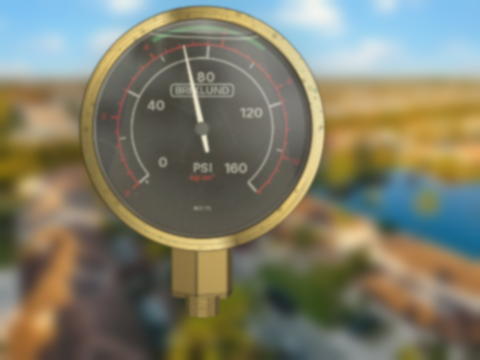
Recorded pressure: 70 psi
